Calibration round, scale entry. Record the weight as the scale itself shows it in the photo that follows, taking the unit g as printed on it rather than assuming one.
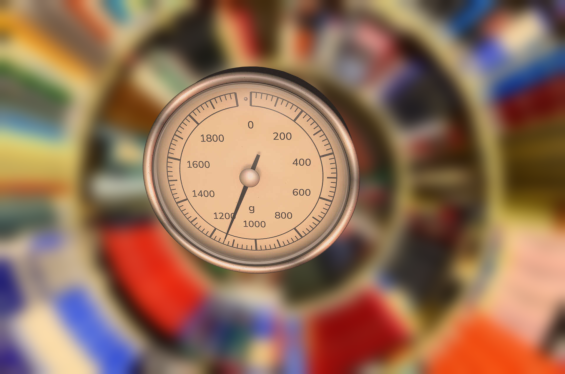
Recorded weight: 1140 g
